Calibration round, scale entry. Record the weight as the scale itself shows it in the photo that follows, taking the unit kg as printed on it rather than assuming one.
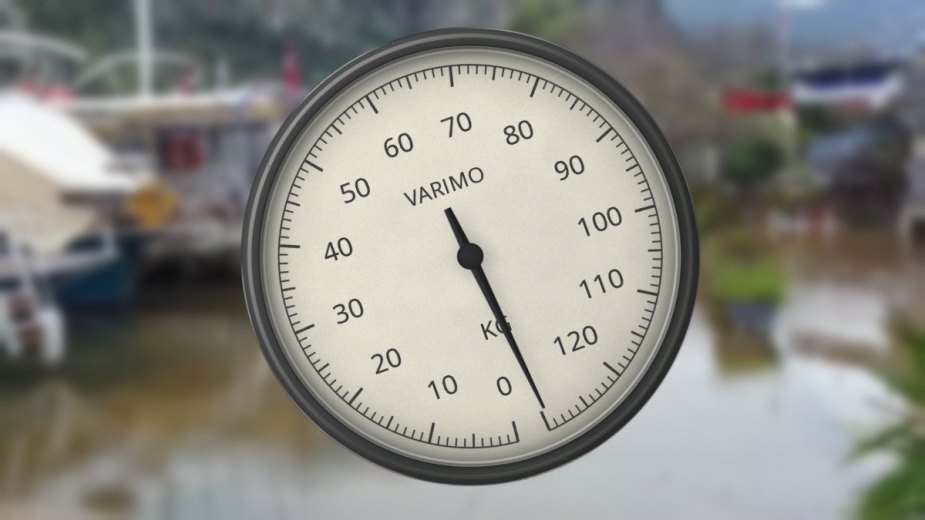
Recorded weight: 129.5 kg
